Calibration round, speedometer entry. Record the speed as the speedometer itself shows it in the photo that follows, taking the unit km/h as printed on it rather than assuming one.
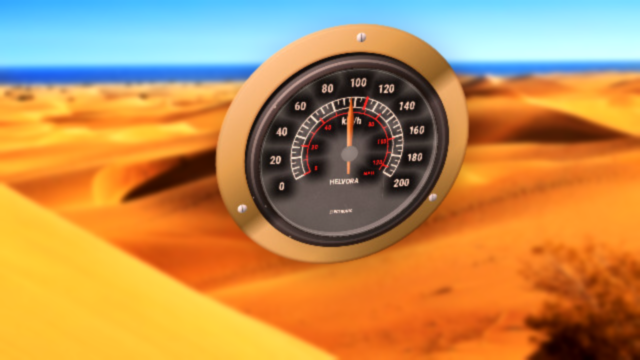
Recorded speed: 95 km/h
